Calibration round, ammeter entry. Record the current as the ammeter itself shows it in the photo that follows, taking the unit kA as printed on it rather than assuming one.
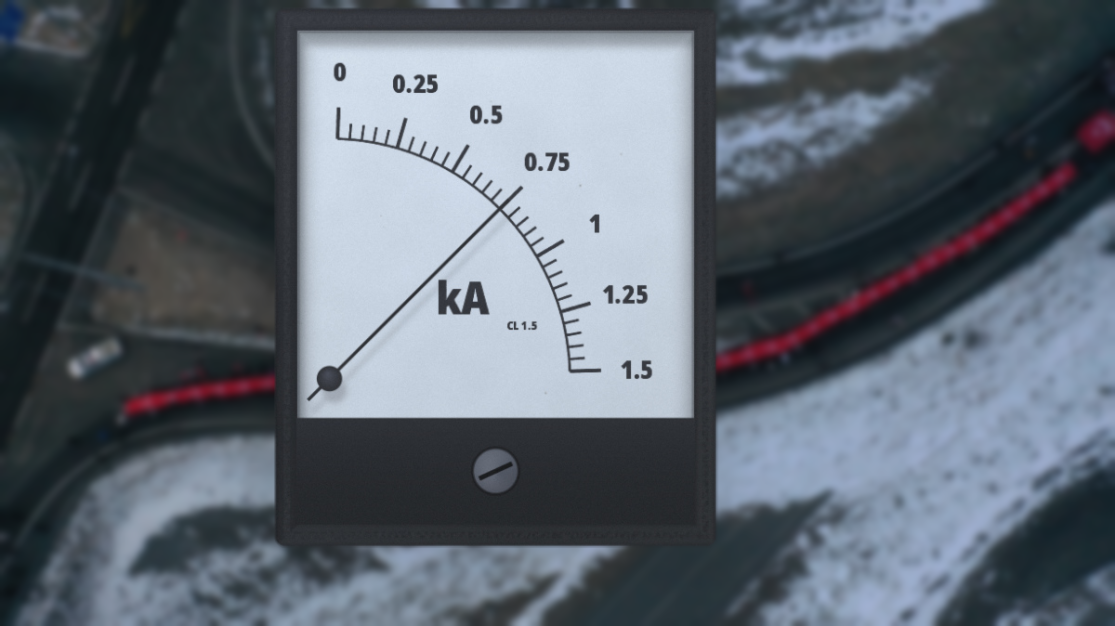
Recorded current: 0.75 kA
